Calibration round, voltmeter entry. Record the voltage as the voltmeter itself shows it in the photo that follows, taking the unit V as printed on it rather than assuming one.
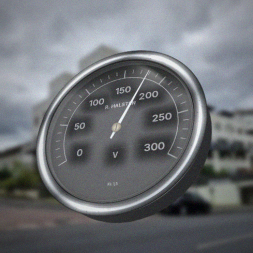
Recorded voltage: 180 V
